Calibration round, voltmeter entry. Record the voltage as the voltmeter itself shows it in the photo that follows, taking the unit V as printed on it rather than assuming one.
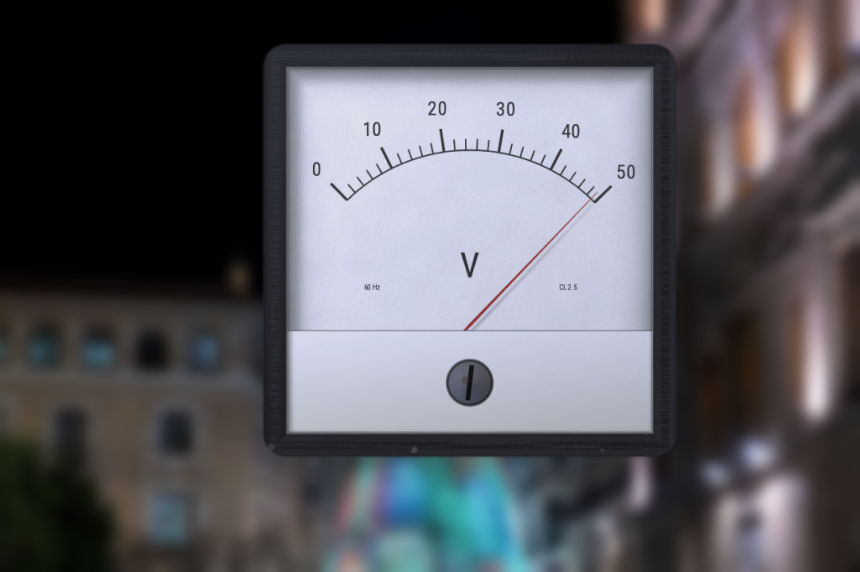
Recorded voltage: 49 V
